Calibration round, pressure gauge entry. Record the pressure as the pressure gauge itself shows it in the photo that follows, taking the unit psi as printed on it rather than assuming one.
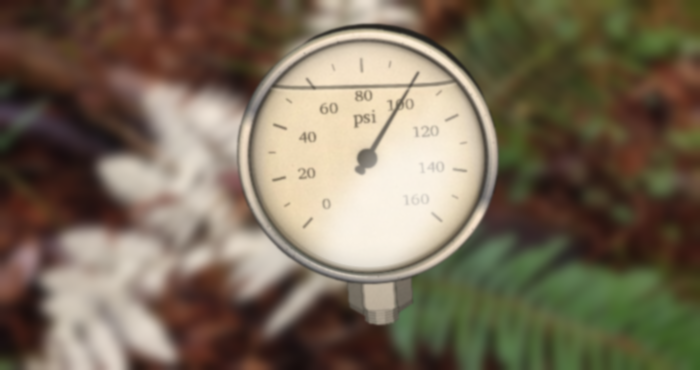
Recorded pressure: 100 psi
